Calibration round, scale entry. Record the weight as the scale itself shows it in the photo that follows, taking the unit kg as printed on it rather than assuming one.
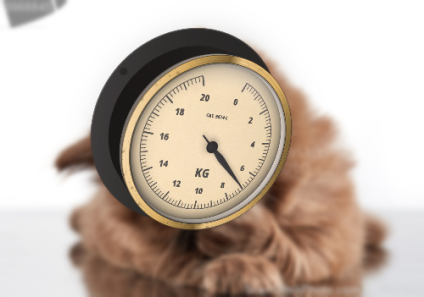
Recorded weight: 7 kg
